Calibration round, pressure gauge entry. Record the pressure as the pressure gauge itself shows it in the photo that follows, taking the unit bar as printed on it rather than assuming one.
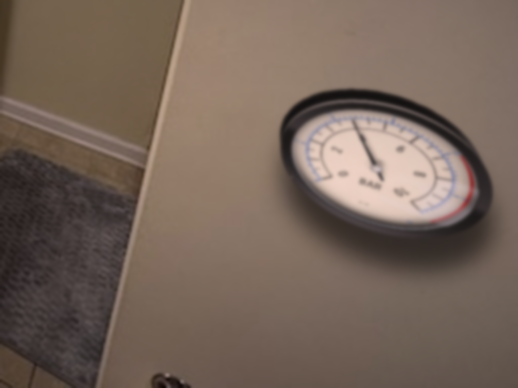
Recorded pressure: 4 bar
